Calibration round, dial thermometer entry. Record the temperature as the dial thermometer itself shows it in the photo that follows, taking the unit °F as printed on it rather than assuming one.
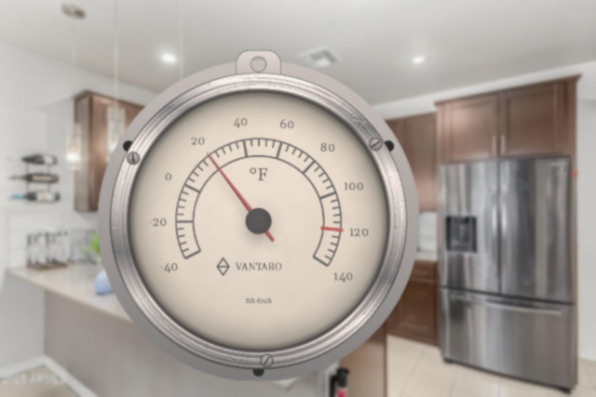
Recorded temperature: 20 °F
